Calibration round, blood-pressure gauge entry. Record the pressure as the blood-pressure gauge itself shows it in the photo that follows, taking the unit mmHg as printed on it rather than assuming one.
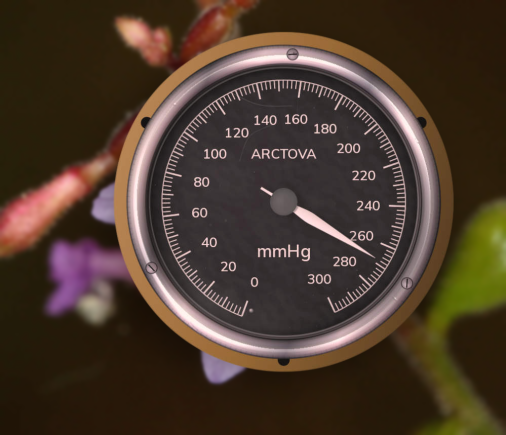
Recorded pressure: 268 mmHg
